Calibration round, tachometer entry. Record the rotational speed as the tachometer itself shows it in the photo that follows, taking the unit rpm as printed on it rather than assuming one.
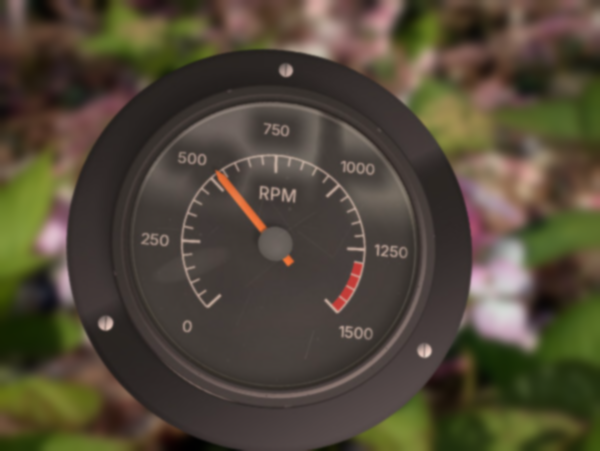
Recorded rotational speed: 525 rpm
